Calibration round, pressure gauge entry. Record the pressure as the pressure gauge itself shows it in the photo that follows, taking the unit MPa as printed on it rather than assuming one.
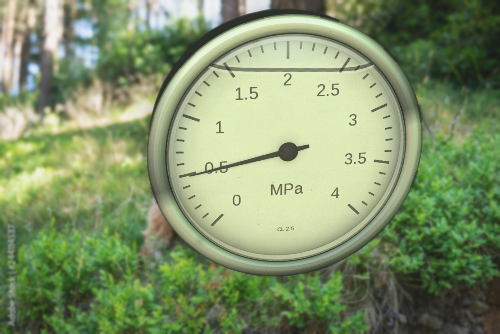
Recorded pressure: 0.5 MPa
